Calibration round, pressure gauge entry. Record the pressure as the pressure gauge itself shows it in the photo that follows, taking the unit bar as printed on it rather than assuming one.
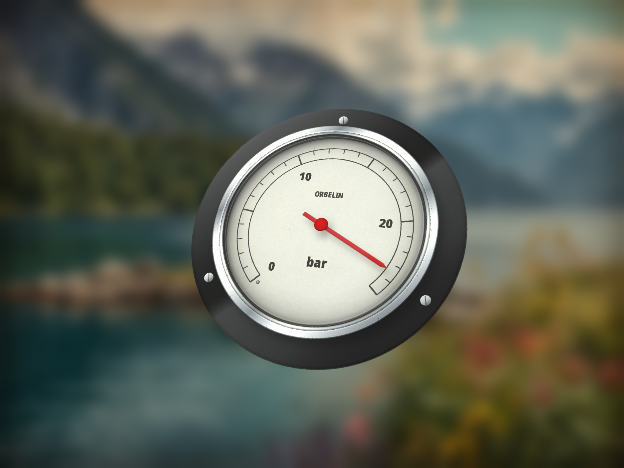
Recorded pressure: 23.5 bar
